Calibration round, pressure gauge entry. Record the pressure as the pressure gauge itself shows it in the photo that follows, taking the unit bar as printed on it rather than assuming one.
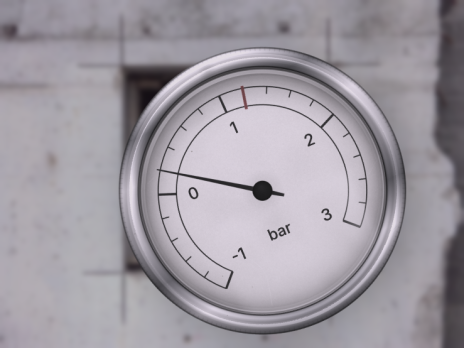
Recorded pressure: 0.2 bar
